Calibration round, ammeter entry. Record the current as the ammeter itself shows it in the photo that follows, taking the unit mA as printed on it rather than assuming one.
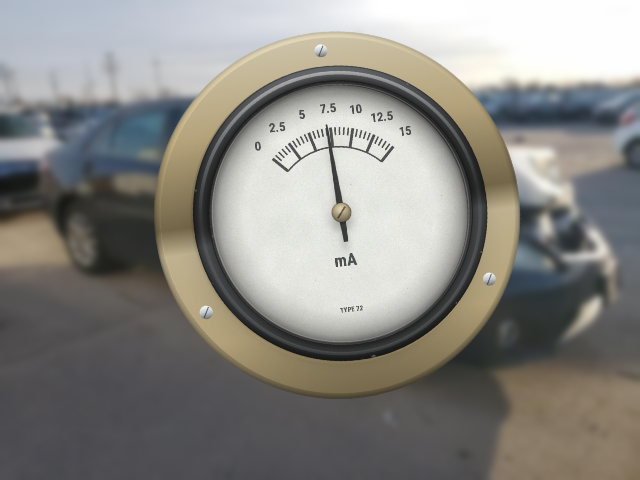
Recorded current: 7 mA
